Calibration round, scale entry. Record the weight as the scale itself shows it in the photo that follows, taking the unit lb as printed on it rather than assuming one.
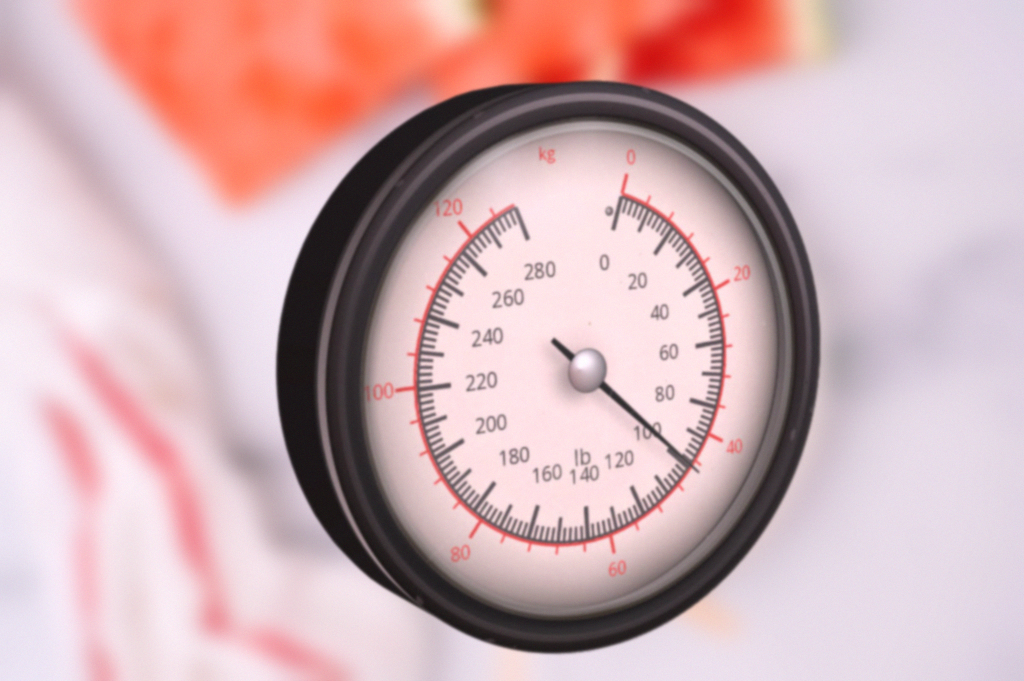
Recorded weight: 100 lb
